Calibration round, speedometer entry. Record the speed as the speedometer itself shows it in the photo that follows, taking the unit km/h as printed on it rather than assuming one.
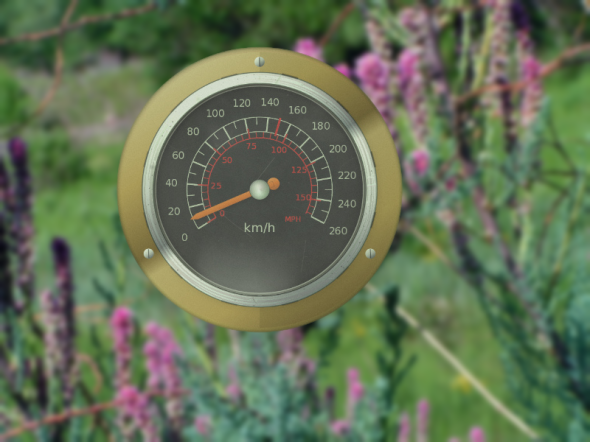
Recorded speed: 10 km/h
